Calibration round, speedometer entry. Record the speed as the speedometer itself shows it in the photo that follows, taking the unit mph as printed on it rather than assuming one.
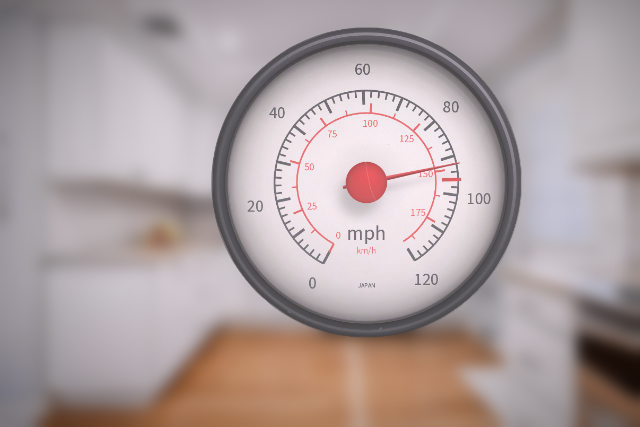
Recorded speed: 92 mph
